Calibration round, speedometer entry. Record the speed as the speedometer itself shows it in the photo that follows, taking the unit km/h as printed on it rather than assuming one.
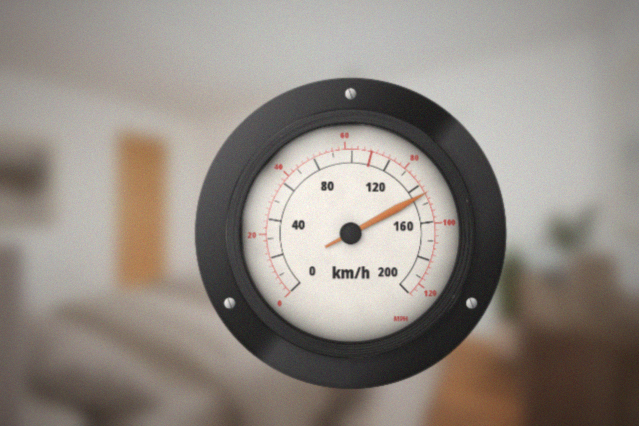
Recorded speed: 145 km/h
